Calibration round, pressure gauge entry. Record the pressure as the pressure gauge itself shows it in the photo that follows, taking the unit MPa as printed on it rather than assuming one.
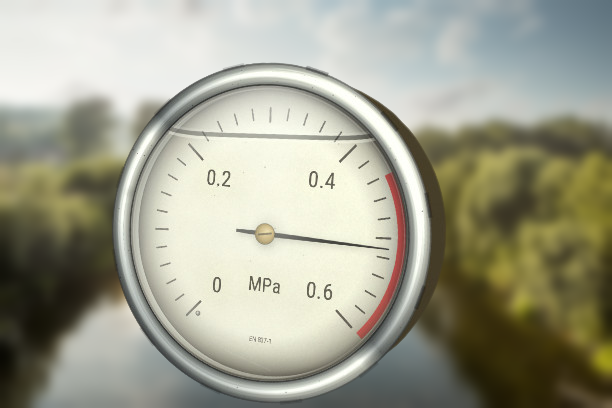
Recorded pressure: 0.51 MPa
